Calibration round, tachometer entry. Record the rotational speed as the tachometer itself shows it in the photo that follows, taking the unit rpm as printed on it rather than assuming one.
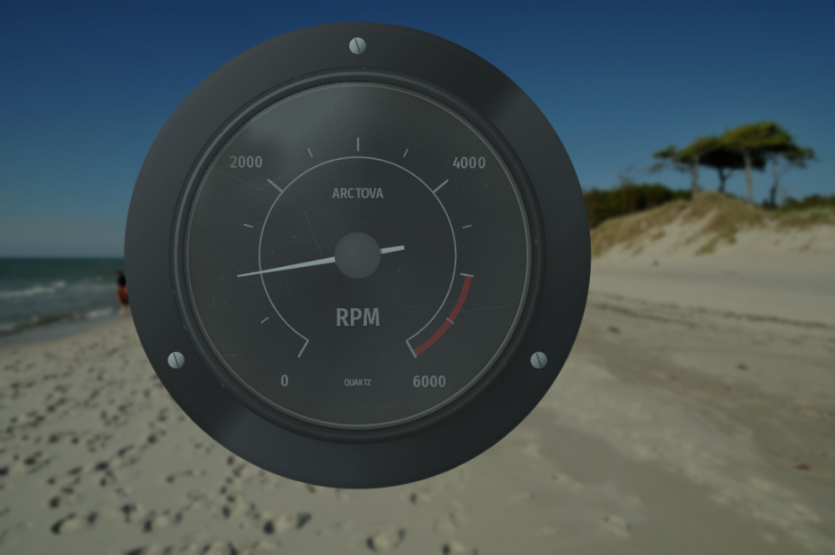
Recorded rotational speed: 1000 rpm
